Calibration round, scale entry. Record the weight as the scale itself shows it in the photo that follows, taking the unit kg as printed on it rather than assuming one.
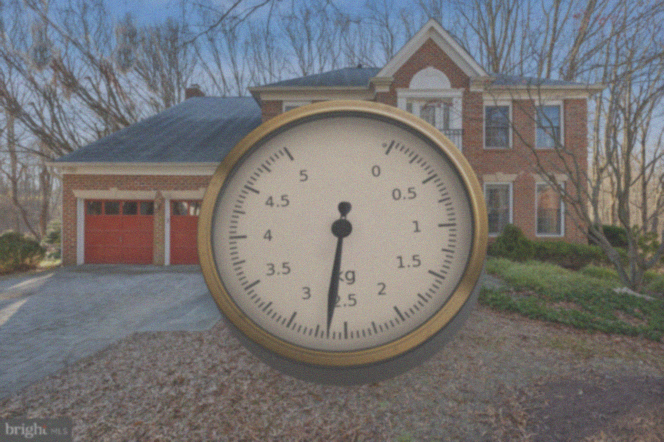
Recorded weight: 2.65 kg
